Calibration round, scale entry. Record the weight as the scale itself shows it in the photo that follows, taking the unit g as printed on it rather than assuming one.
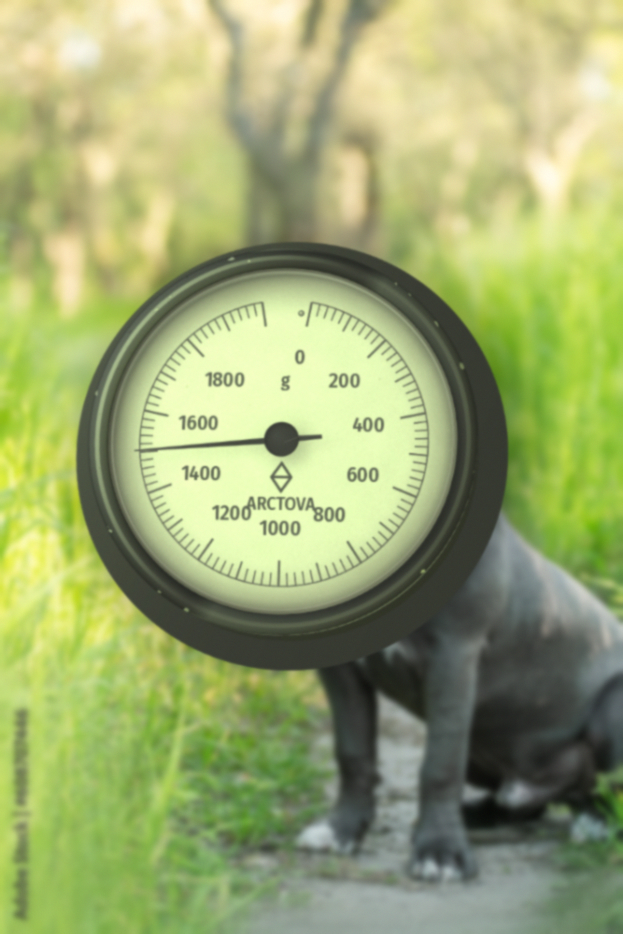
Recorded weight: 1500 g
